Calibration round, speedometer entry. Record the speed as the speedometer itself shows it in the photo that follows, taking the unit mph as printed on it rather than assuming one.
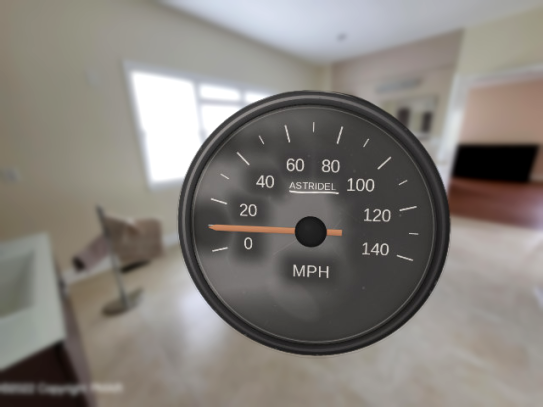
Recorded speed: 10 mph
